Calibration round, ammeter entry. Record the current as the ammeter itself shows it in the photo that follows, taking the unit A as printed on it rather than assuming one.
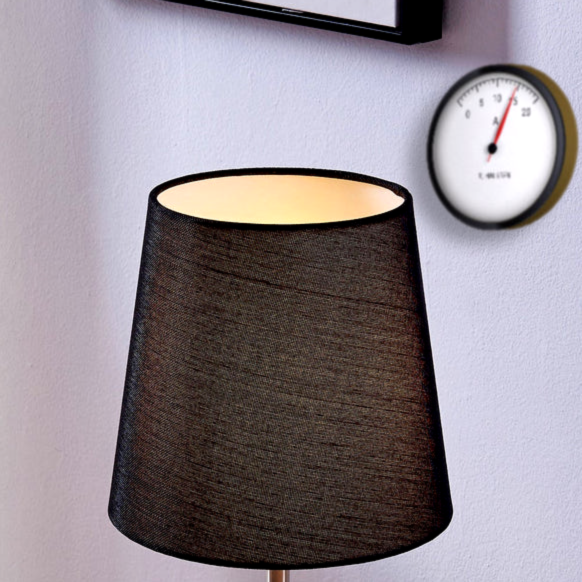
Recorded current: 15 A
